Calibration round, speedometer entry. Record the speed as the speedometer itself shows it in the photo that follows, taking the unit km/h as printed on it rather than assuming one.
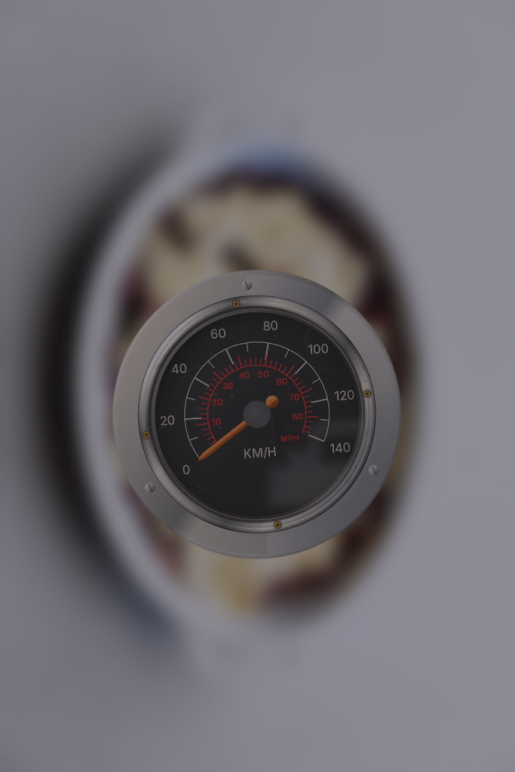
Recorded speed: 0 km/h
